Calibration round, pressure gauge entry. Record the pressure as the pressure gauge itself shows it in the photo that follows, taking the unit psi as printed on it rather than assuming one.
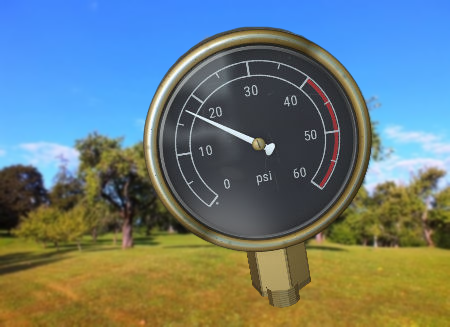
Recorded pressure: 17.5 psi
